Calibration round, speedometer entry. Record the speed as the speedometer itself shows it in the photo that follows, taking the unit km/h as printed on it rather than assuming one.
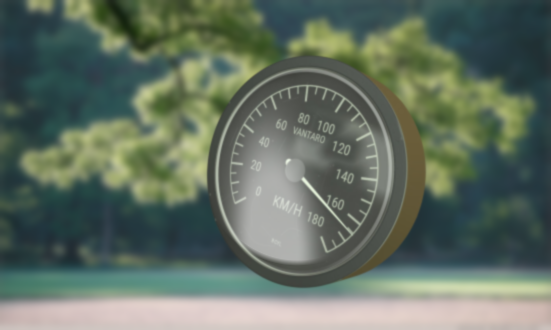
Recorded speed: 165 km/h
